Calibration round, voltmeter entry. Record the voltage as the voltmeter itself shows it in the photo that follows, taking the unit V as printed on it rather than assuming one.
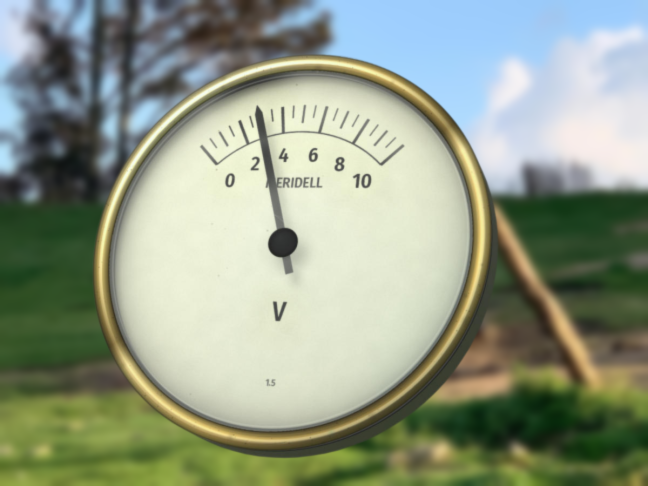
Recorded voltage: 3 V
